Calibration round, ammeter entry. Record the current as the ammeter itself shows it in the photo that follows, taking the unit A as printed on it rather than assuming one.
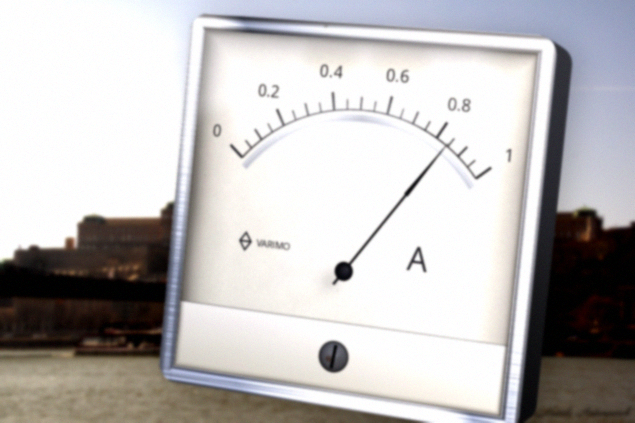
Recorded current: 0.85 A
